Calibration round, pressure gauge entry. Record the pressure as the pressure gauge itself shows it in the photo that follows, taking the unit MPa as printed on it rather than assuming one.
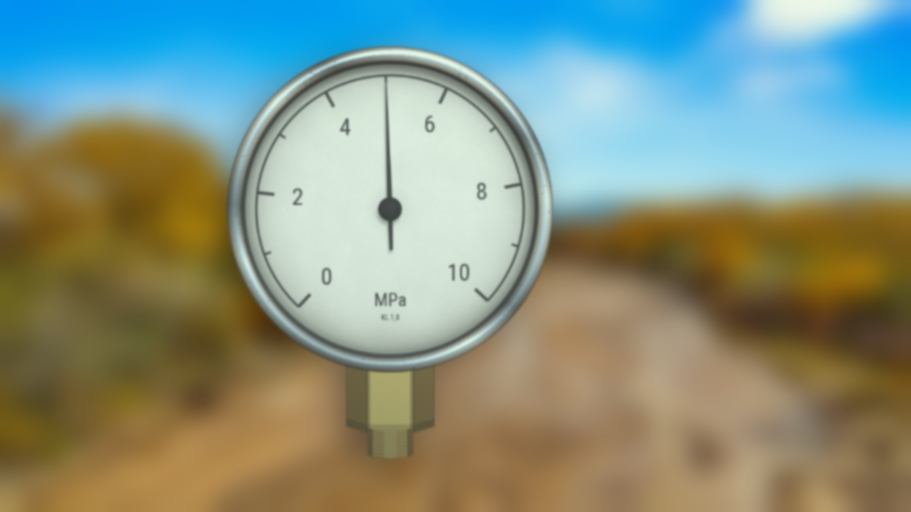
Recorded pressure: 5 MPa
